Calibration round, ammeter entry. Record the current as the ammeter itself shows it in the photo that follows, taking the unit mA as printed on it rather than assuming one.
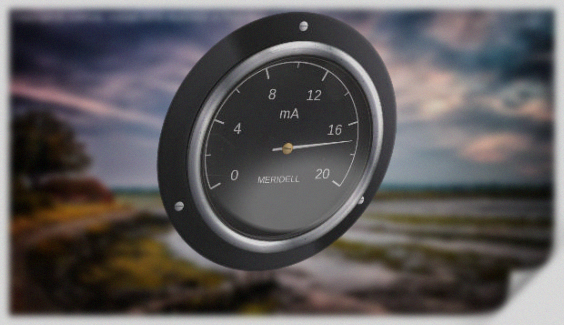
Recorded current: 17 mA
